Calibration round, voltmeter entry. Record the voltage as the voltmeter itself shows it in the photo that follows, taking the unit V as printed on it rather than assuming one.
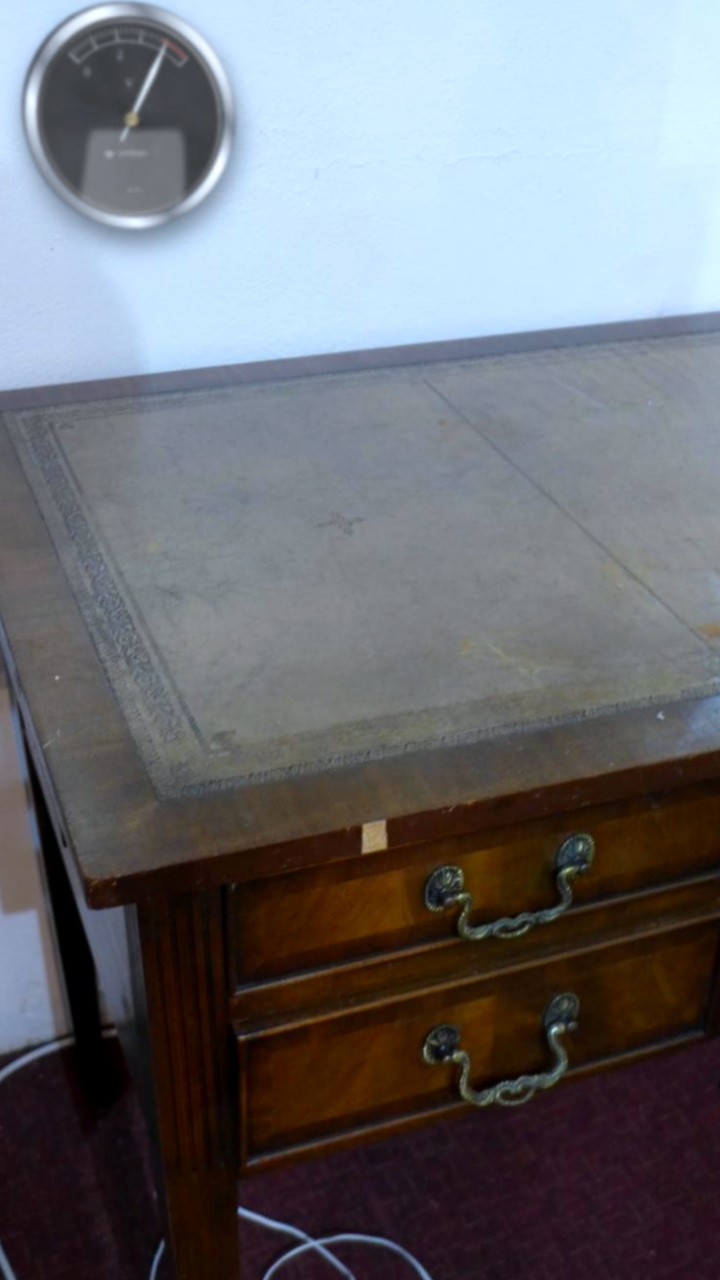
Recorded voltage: 4 V
